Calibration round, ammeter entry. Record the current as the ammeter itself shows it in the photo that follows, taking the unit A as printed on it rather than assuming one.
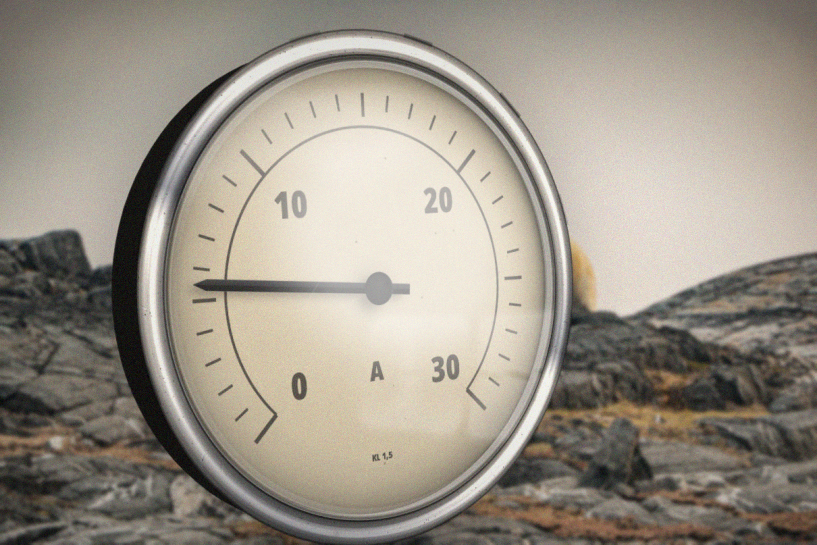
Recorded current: 5.5 A
